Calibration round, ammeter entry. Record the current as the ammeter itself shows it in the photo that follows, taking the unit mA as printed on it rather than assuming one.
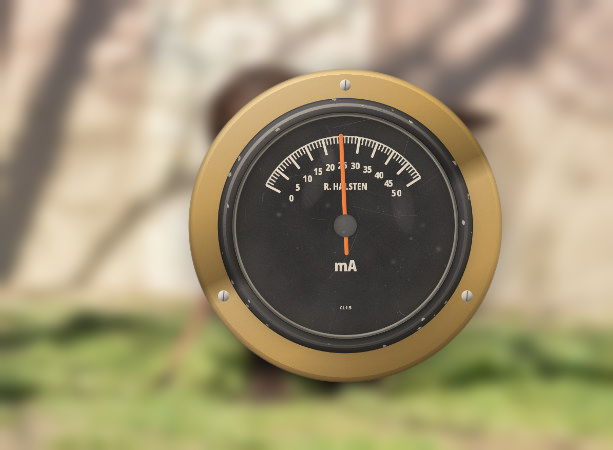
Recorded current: 25 mA
